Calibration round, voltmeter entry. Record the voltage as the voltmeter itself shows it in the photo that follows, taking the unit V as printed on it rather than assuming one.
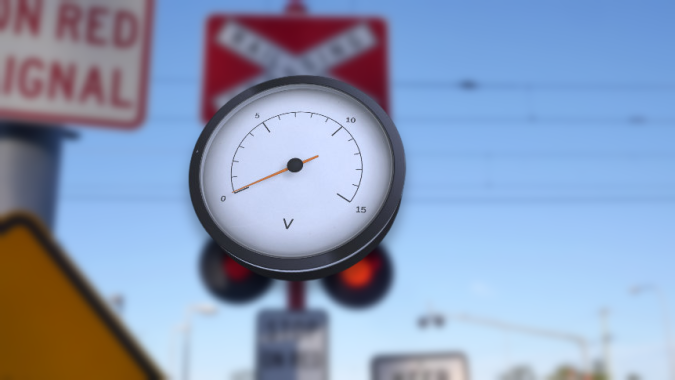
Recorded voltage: 0 V
